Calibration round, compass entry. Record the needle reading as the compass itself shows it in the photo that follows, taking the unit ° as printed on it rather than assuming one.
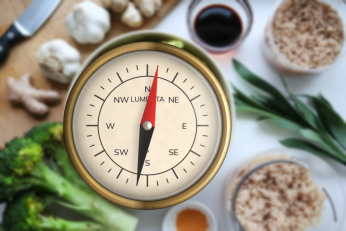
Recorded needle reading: 10 °
